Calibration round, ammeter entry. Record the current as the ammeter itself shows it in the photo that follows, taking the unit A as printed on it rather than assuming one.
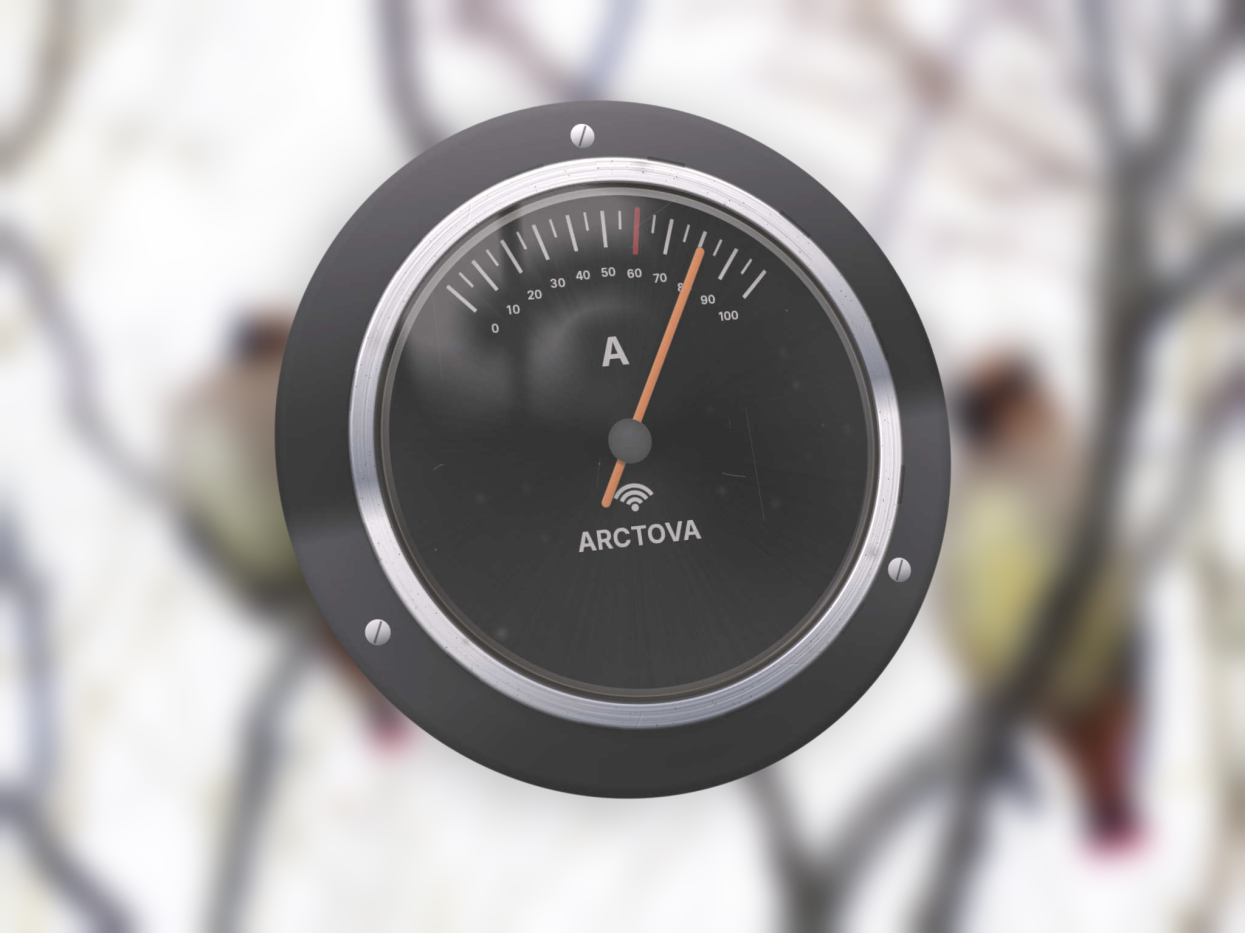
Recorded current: 80 A
